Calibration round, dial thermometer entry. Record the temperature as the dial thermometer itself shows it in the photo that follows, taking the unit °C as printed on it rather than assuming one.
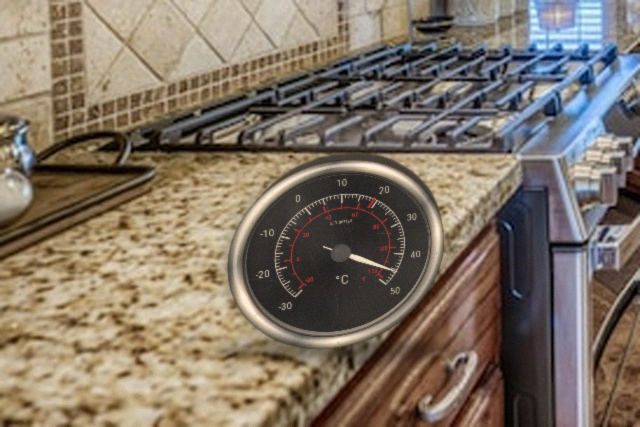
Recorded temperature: 45 °C
